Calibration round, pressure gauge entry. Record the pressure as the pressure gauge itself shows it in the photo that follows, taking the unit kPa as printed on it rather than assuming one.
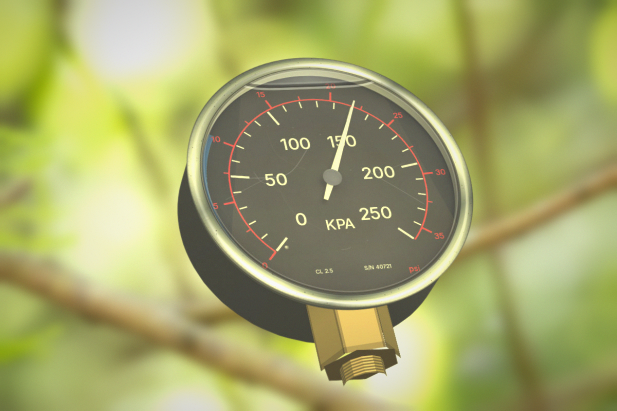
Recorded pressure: 150 kPa
